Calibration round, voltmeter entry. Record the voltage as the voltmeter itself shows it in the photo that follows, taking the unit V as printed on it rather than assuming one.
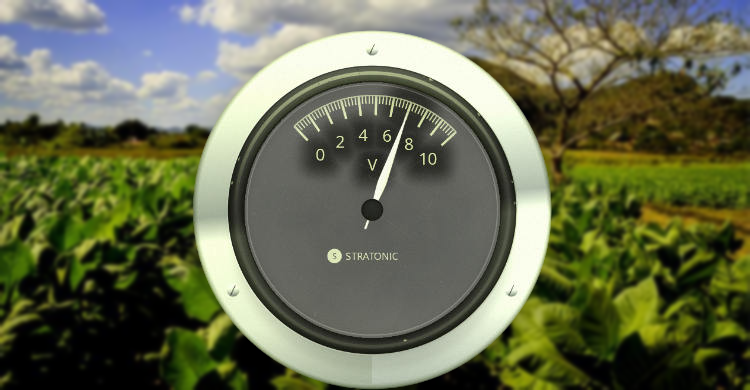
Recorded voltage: 7 V
